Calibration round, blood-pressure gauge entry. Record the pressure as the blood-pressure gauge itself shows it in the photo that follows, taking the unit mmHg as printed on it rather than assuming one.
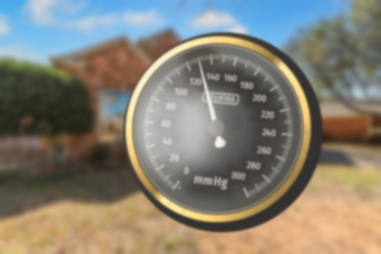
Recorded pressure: 130 mmHg
